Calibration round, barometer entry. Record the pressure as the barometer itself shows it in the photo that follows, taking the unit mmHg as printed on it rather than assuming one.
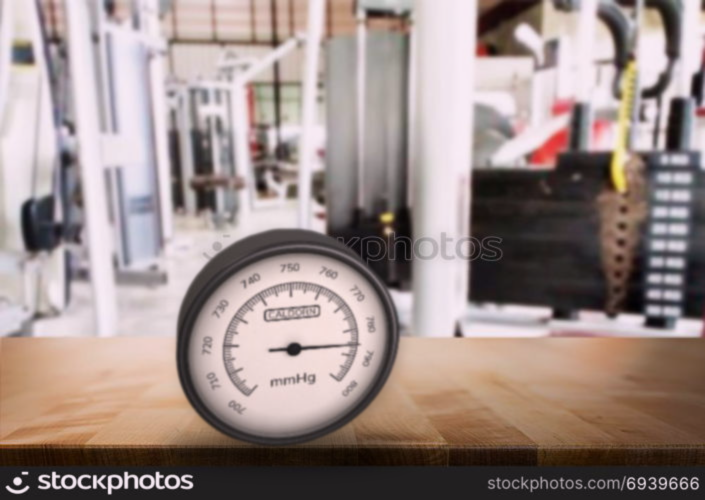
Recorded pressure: 785 mmHg
